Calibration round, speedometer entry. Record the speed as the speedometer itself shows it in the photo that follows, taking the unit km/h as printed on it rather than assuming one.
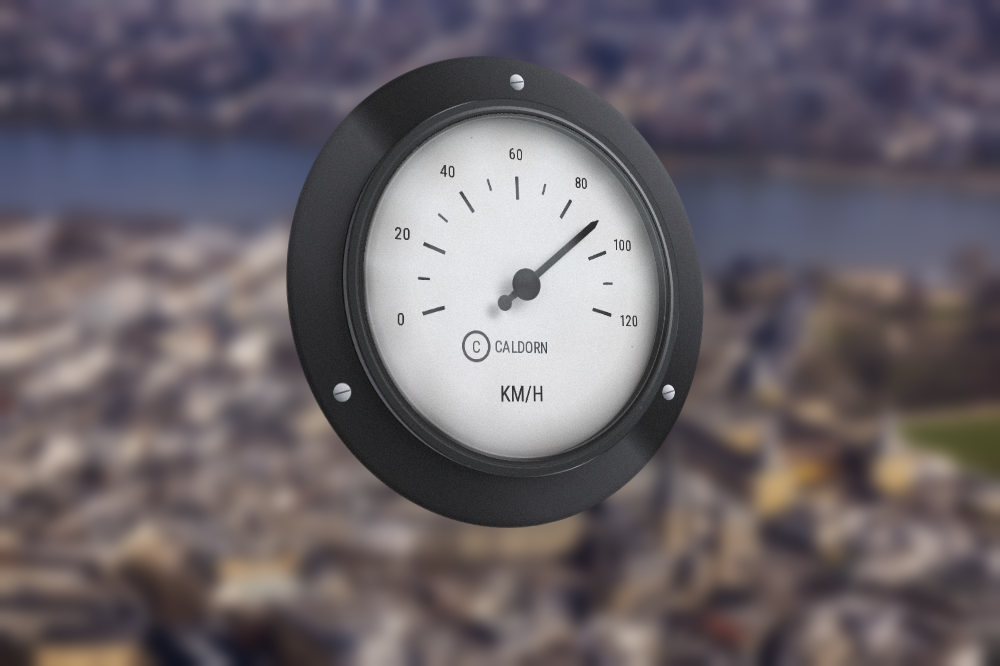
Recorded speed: 90 km/h
